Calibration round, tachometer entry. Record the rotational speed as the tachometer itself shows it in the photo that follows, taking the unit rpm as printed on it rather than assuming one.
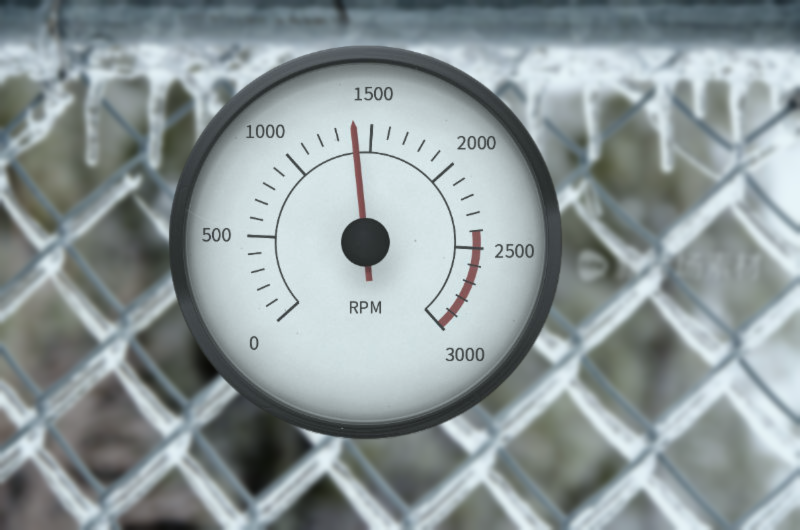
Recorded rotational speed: 1400 rpm
